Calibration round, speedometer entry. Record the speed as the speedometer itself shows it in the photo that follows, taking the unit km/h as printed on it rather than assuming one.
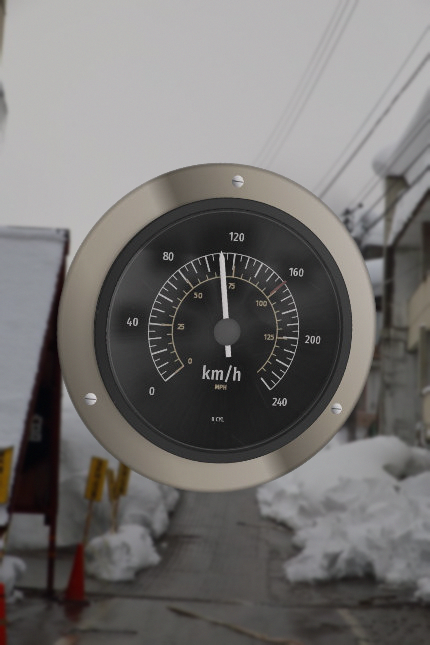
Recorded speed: 110 km/h
